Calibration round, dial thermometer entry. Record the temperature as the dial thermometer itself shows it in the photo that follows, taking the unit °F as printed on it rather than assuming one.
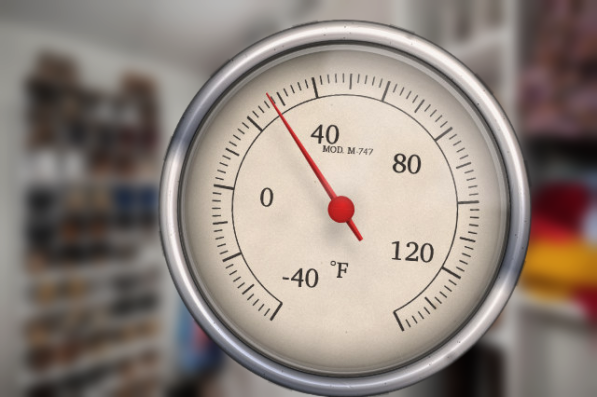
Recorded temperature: 28 °F
